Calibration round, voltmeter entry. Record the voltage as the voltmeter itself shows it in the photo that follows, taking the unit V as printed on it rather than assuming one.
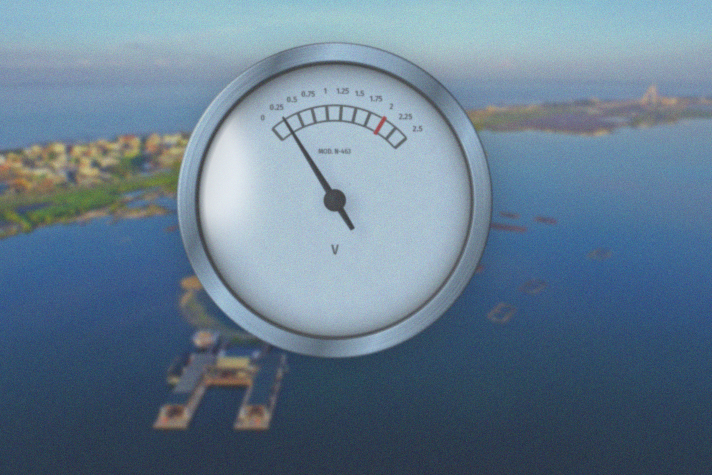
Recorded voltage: 0.25 V
